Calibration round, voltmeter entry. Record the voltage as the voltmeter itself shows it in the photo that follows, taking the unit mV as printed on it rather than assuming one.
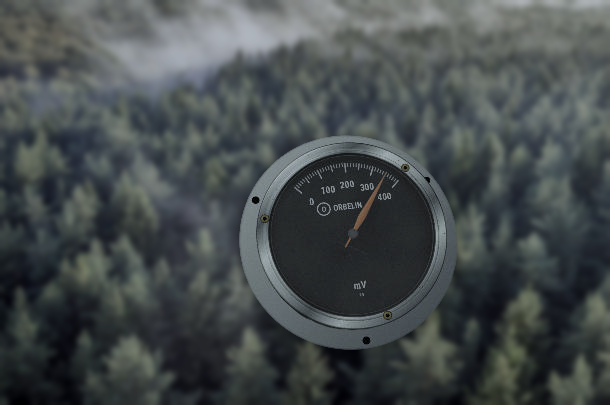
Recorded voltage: 350 mV
